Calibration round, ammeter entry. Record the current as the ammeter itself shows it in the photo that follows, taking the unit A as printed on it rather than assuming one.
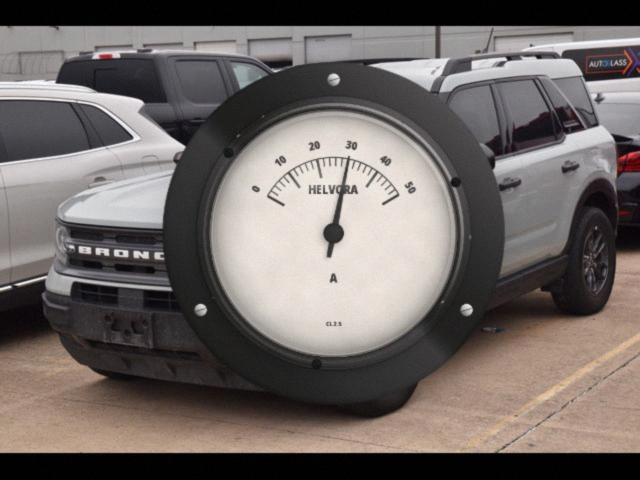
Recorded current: 30 A
